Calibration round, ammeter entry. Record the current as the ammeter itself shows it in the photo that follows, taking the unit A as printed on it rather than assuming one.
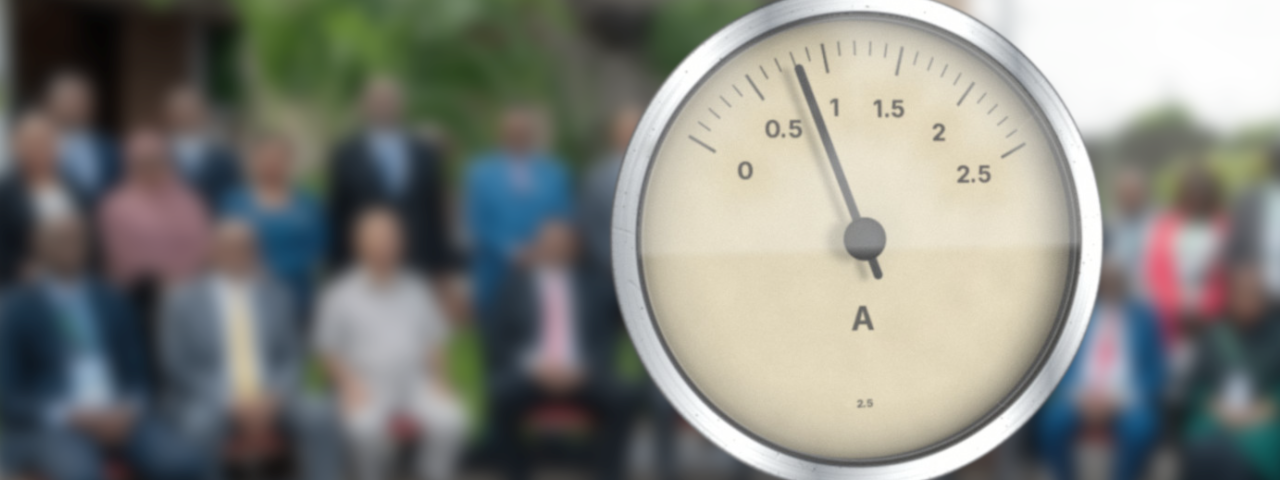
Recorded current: 0.8 A
